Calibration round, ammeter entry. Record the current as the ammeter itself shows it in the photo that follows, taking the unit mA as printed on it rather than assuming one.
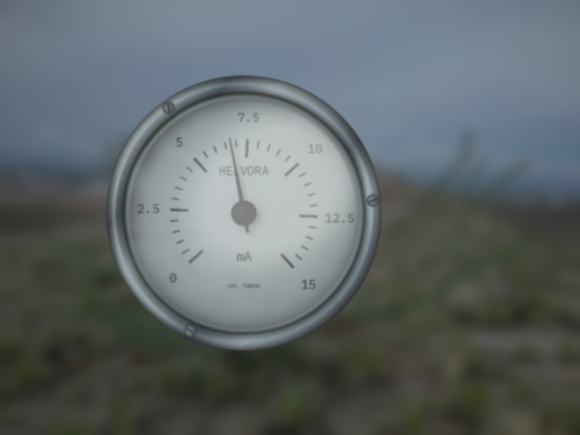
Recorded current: 6.75 mA
